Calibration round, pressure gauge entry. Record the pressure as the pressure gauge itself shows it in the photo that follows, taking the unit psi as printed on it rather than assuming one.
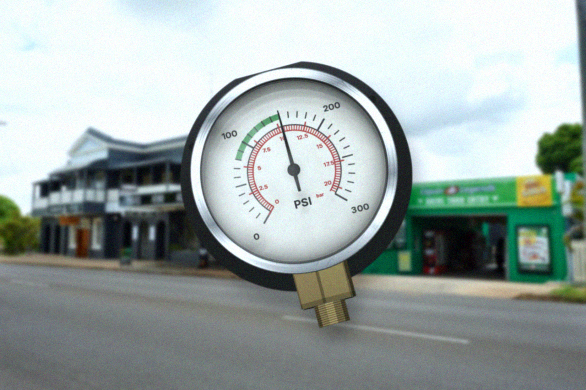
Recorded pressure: 150 psi
